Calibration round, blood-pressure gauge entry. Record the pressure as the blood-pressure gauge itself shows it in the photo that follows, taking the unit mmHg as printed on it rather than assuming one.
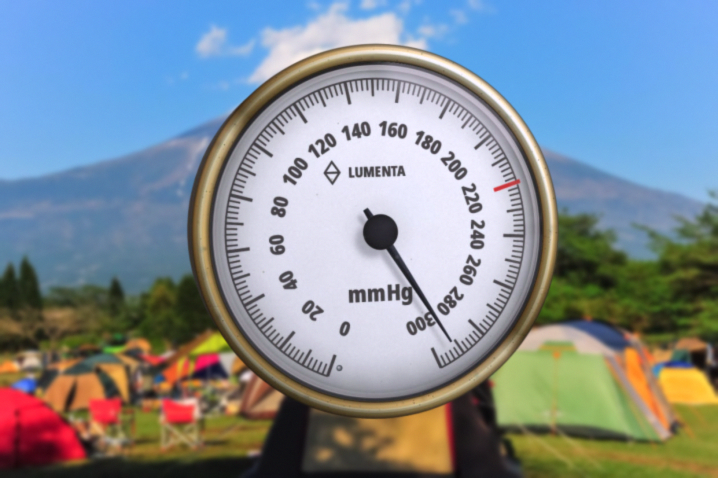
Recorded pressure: 292 mmHg
